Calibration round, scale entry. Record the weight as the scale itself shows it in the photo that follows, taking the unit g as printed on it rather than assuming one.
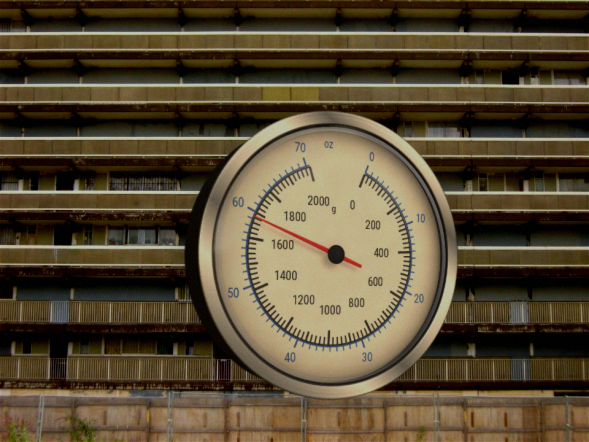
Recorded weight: 1680 g
